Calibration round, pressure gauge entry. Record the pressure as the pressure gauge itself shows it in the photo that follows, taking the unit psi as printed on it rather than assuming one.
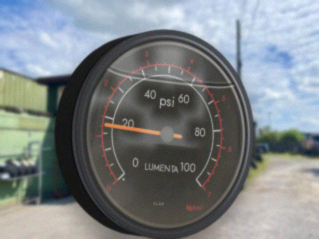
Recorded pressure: 17.5 psi
